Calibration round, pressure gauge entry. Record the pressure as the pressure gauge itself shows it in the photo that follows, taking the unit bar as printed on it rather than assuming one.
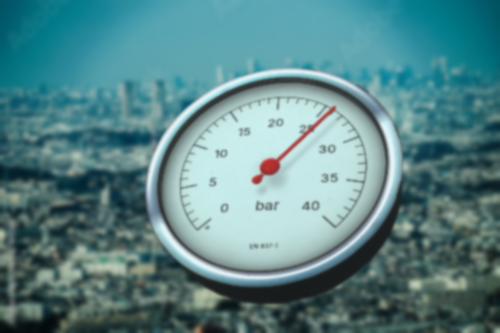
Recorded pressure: 26 bar
